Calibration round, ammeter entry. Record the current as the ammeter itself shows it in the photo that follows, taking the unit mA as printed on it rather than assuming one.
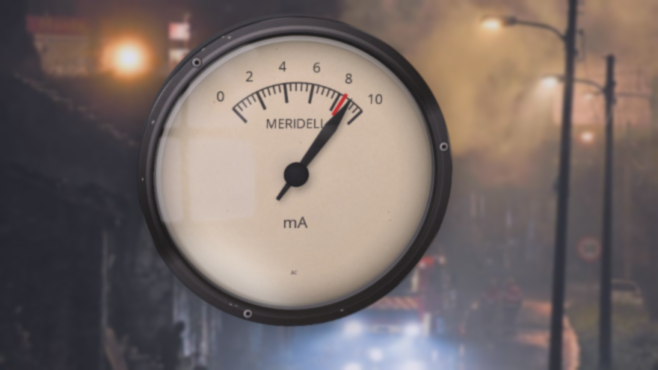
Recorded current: 8.8 mA
